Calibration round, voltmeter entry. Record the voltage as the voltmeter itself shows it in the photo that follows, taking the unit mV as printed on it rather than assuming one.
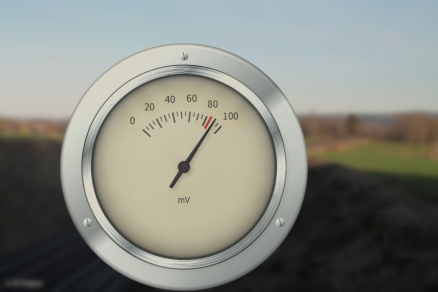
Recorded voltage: 90 mV
